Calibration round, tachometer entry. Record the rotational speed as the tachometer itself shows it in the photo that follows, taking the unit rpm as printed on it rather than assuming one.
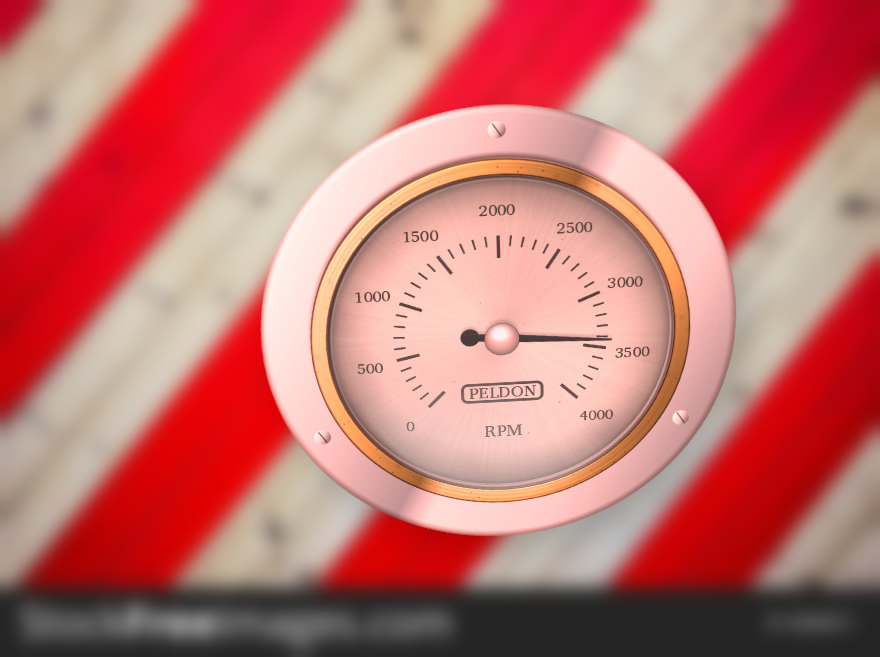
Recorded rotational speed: 3400 rpm
